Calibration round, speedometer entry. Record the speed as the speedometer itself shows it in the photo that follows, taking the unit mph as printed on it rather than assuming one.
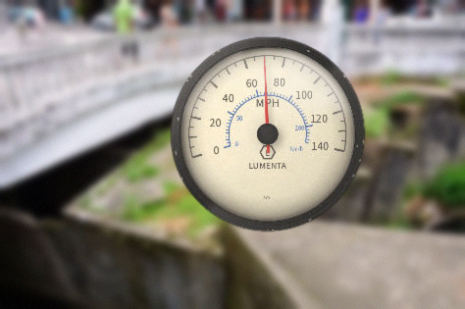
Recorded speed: 70 mph
